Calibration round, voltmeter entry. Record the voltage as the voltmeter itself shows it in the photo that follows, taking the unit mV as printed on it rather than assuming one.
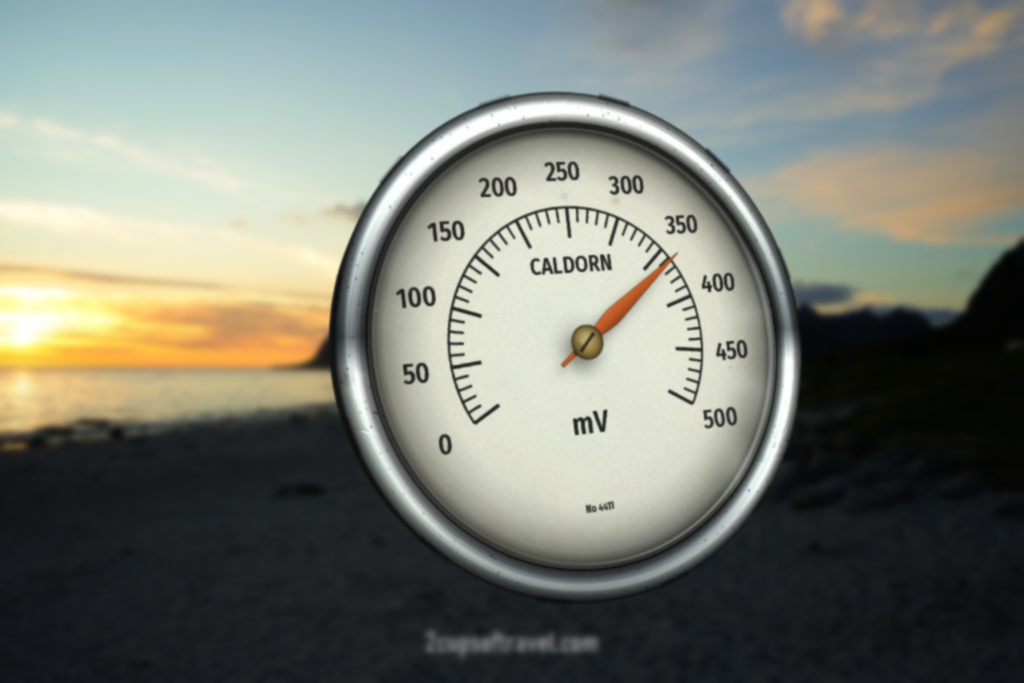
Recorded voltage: 360 mV
